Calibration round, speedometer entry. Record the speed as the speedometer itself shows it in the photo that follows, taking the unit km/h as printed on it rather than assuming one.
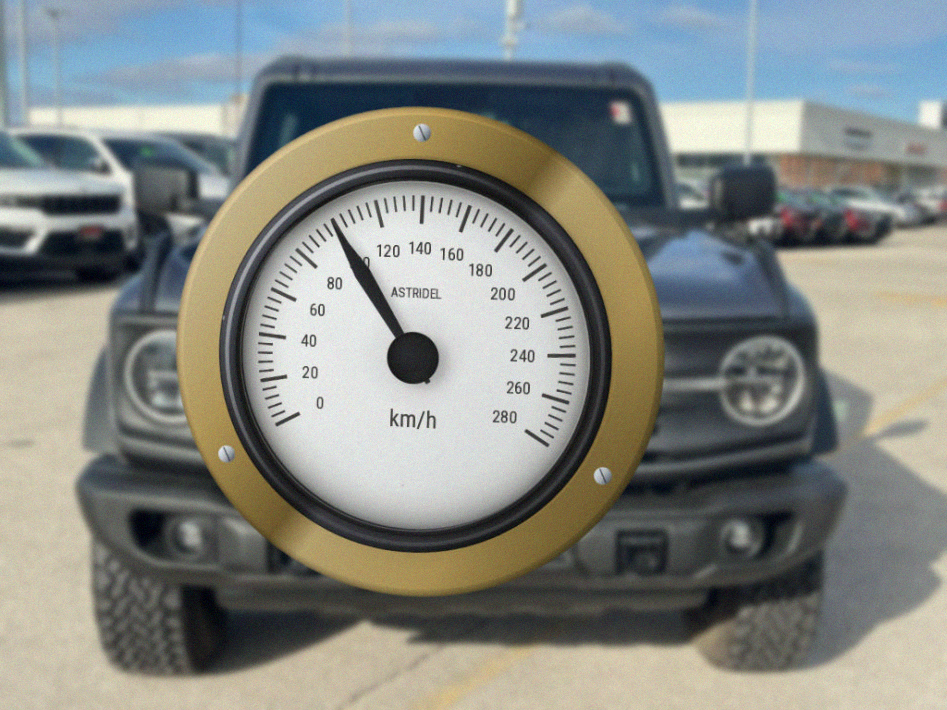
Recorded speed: 100 km/h
